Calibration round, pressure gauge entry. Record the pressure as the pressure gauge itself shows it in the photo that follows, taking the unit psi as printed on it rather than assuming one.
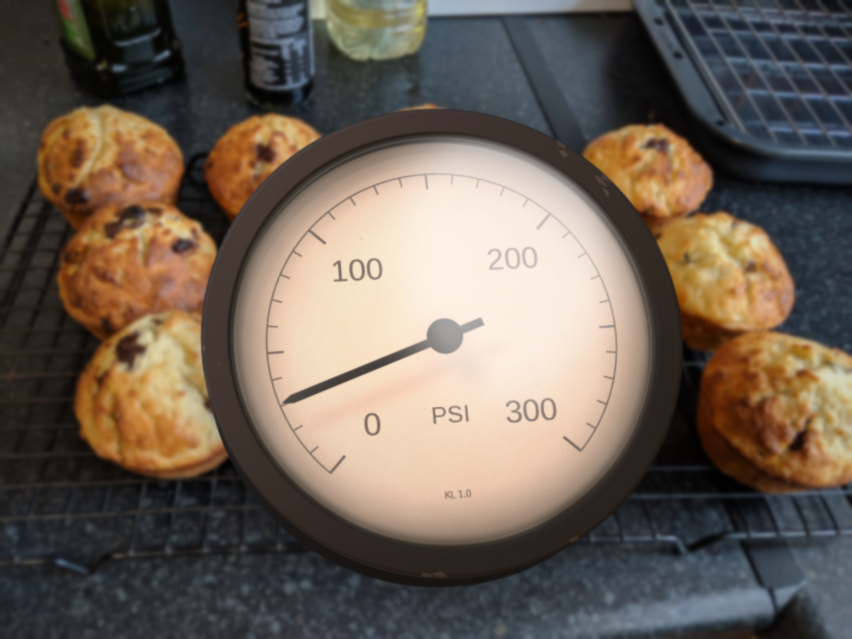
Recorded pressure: 30 psi
